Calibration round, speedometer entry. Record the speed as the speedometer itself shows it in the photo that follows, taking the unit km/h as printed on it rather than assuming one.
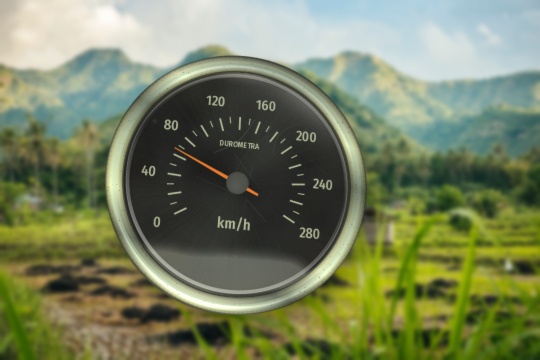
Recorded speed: 65 km/h
